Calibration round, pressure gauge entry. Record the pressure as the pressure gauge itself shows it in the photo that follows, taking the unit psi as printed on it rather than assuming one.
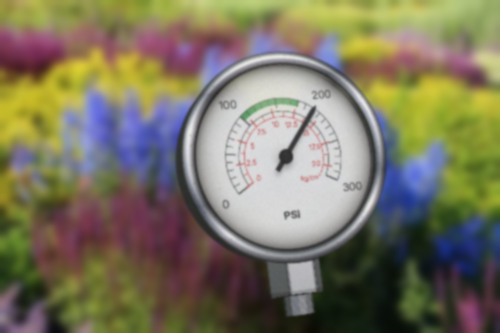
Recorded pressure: 200 psi
